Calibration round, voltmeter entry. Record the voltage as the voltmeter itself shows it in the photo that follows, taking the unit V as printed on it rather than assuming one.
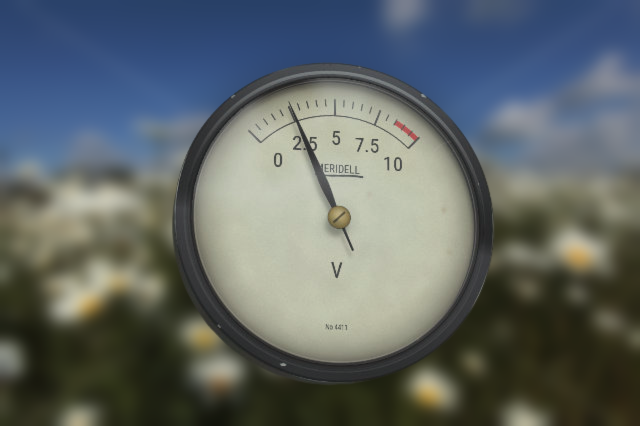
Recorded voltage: 2.5 V
